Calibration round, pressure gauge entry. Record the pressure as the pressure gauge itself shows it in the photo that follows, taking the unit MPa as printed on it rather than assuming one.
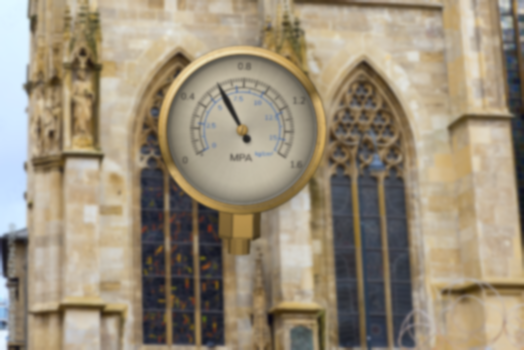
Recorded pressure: 0.6 MPa
